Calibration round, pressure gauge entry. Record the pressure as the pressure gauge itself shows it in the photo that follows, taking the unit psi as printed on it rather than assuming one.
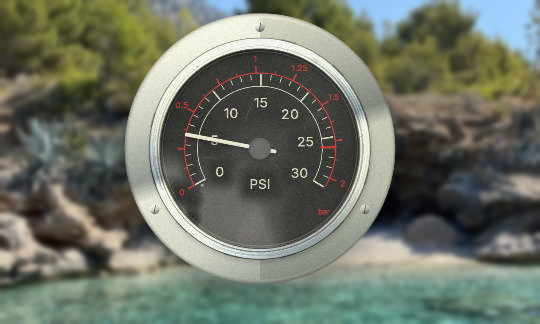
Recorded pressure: 5 psi
